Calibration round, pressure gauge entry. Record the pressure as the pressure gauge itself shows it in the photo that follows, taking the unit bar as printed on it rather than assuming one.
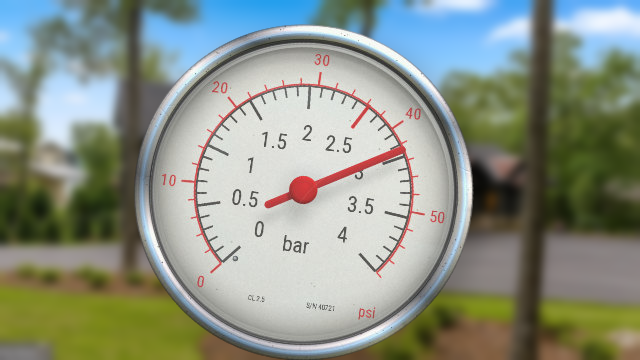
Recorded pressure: 2.95 bar
